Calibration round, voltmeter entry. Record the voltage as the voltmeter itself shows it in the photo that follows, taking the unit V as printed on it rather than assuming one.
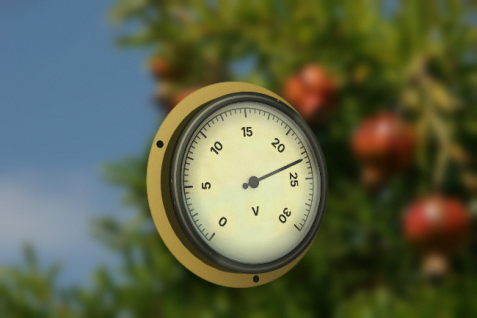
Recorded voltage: 23 V
